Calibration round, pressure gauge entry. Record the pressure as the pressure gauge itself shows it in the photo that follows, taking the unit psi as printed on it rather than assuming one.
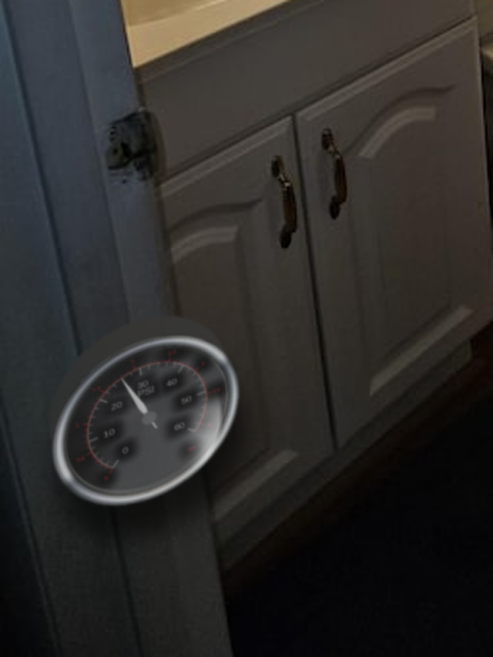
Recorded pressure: 26 psi
